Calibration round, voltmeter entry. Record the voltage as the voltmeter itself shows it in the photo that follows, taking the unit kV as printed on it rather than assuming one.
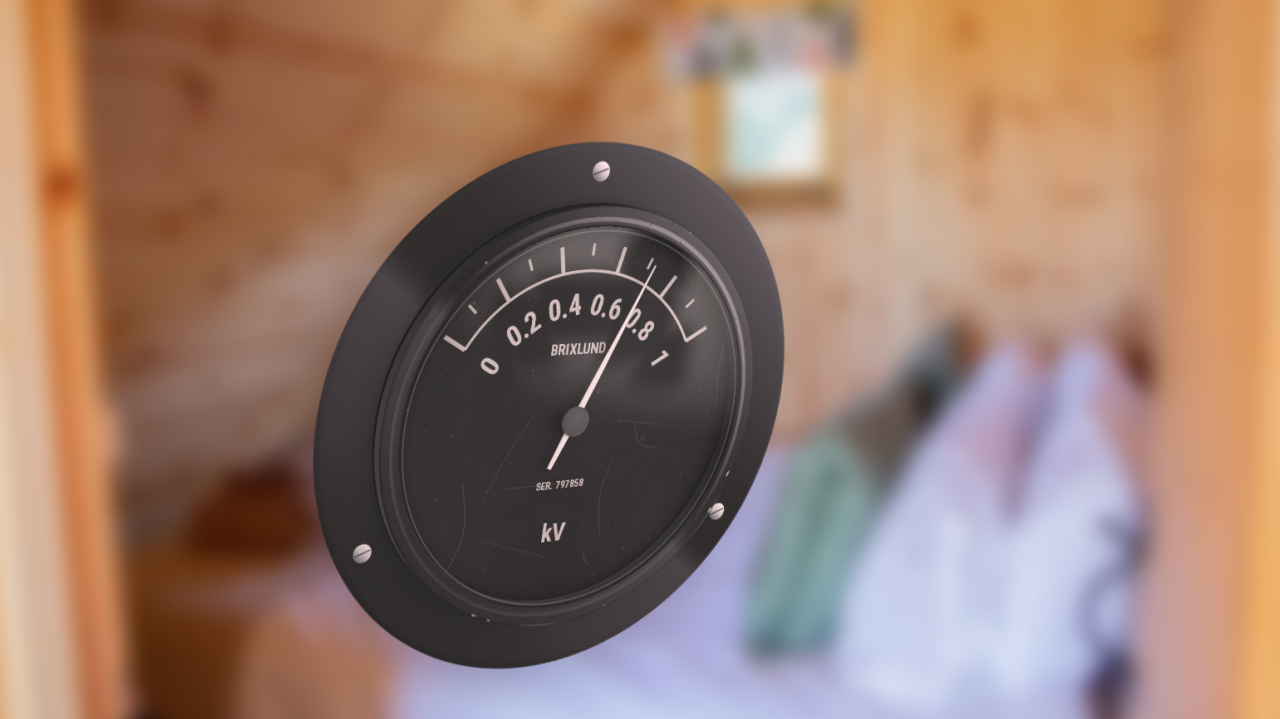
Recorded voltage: 0.7 kV
